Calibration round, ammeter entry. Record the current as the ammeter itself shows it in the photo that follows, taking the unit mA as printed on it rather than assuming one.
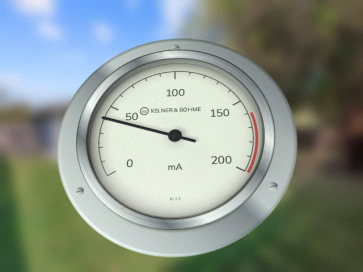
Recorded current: 40 mA
